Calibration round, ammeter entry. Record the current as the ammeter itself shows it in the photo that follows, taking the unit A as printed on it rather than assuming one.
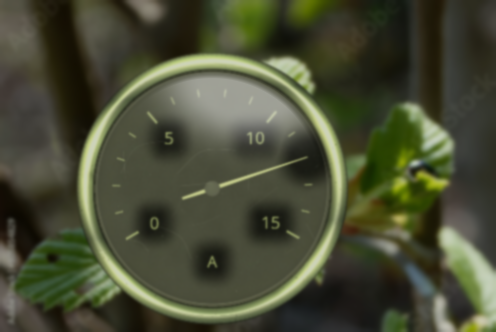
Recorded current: 12 A
